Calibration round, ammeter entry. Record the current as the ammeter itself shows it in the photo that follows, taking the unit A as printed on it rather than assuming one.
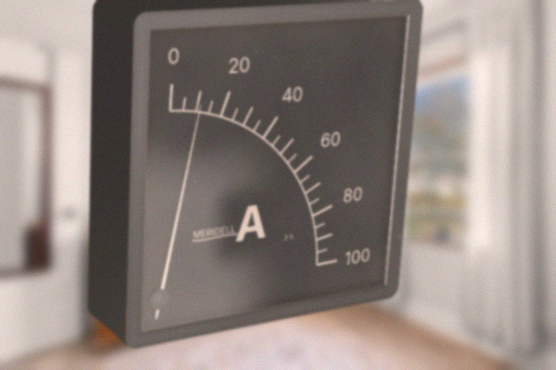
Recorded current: 10 A
